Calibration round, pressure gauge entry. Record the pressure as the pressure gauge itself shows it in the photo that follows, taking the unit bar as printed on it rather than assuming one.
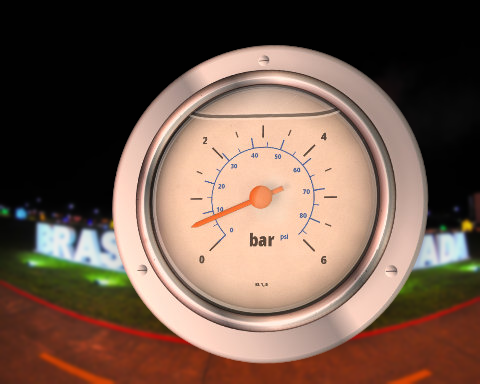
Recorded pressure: 0.5 bar
